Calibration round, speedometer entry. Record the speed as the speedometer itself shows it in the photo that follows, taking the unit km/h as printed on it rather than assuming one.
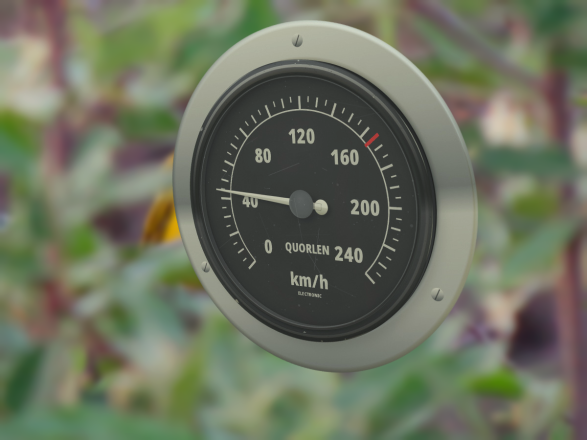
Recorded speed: 45 km/h
